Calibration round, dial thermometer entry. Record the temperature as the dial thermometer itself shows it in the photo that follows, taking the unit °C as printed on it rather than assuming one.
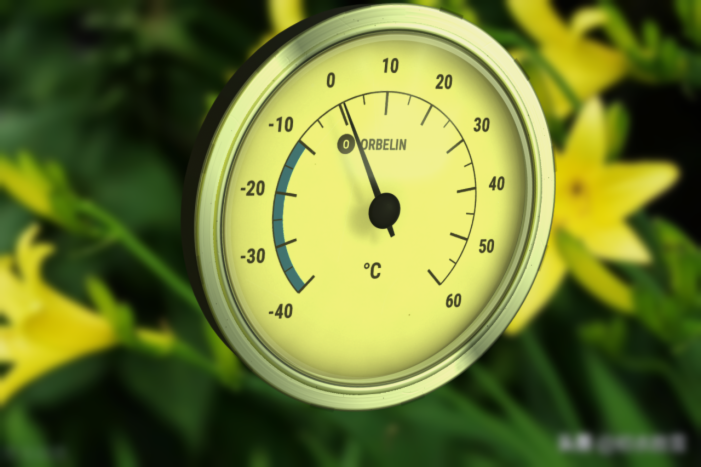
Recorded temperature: 0 °C
